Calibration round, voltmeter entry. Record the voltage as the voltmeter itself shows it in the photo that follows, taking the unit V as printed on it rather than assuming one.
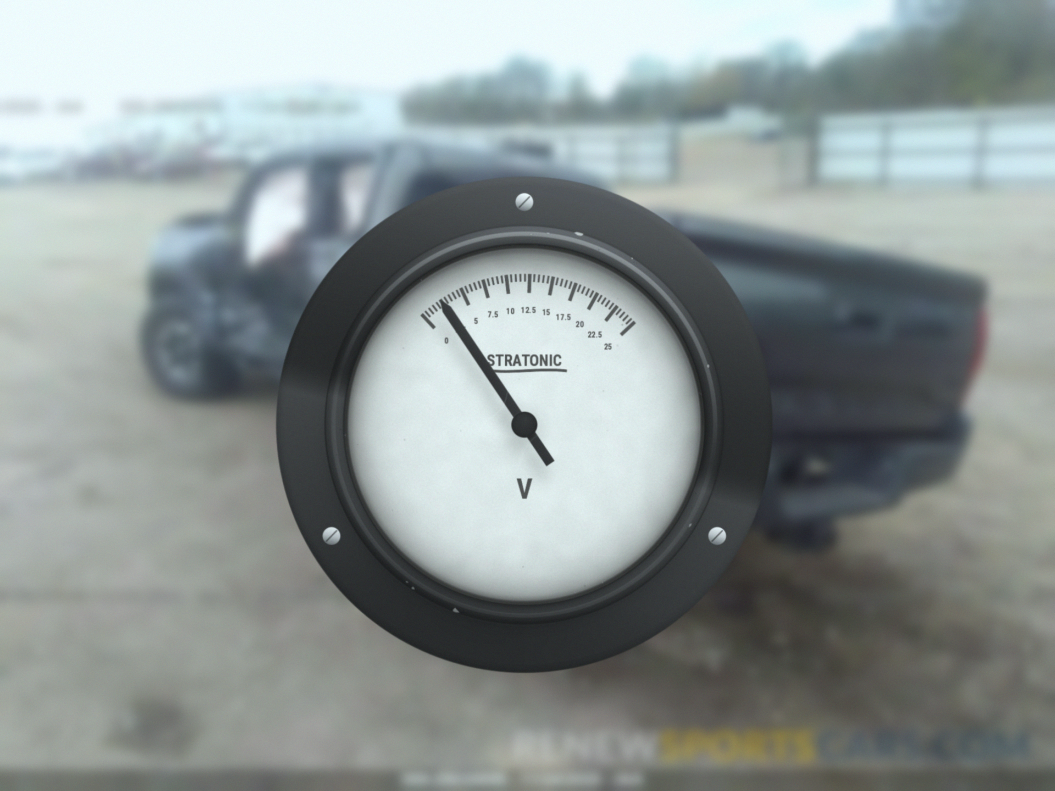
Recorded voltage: 2.5 V
